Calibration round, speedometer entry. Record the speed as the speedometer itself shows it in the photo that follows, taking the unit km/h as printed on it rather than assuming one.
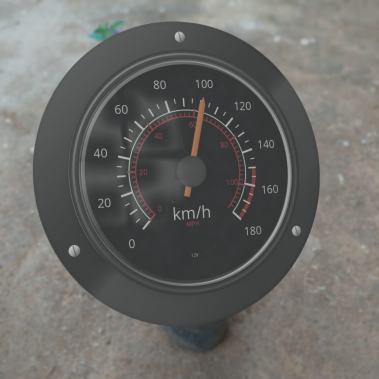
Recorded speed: 100 km/h
